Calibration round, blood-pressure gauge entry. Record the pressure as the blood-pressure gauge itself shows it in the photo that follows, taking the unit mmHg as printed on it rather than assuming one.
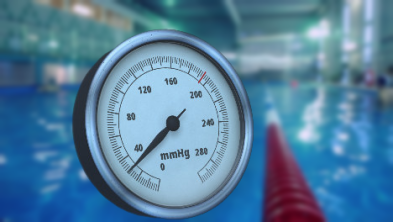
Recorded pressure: 30 mmHg
